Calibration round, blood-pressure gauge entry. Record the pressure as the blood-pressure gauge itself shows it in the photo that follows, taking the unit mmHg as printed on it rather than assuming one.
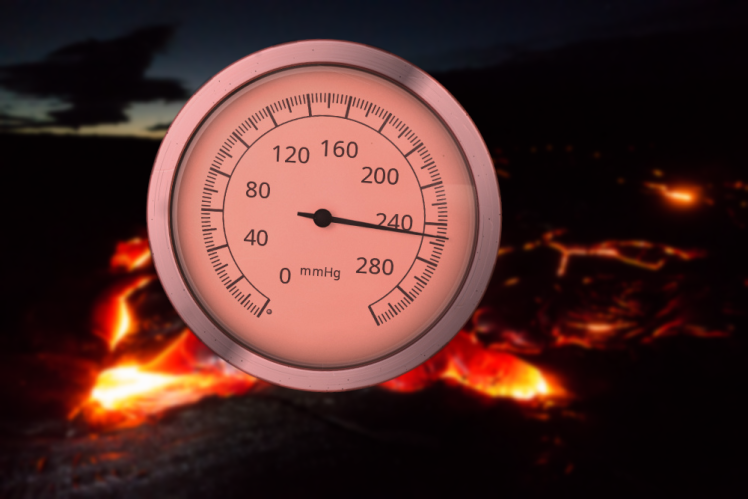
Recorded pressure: 246 mmHg
